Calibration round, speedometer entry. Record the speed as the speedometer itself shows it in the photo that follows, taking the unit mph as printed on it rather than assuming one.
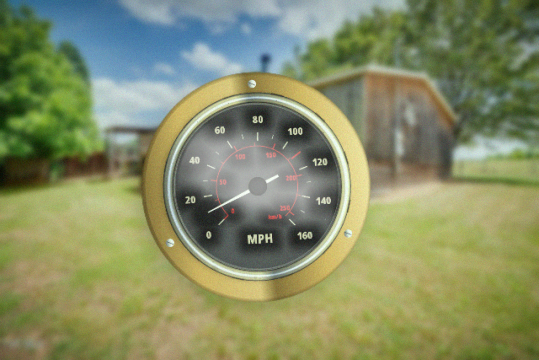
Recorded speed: 10 mph
